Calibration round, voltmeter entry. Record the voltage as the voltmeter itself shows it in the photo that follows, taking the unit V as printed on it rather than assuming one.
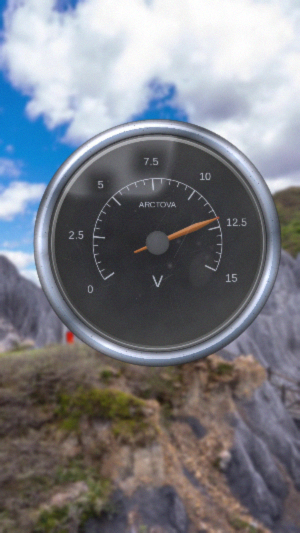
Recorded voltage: 12 V
